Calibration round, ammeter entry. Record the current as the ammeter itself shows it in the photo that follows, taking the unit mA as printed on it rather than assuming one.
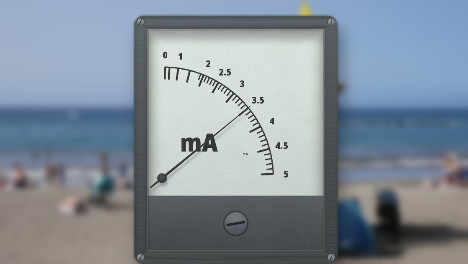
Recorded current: 3.5 mA
